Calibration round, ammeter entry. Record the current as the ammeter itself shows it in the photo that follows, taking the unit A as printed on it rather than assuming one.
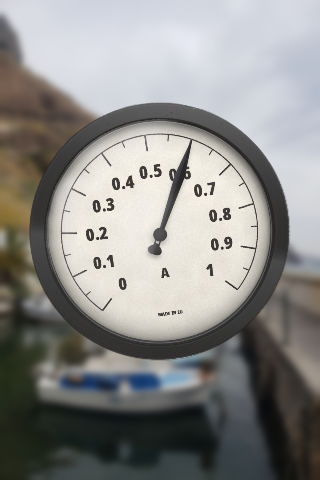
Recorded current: 0.6 A
